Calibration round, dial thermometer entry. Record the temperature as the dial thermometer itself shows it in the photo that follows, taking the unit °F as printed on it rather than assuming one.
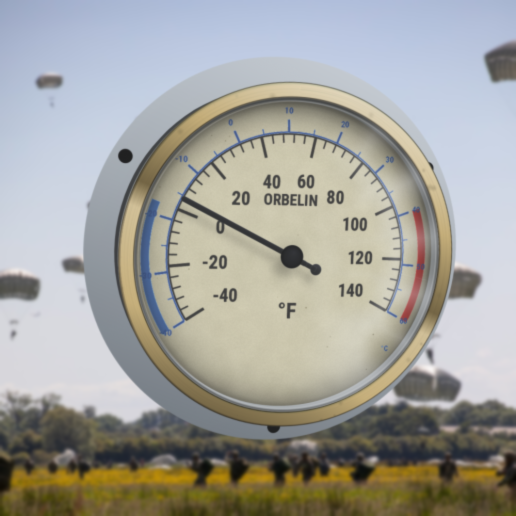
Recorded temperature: 4 °F
